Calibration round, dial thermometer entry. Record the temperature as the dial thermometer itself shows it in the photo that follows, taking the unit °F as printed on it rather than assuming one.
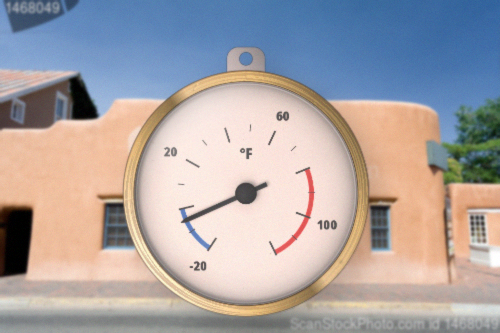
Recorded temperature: -5 °F
